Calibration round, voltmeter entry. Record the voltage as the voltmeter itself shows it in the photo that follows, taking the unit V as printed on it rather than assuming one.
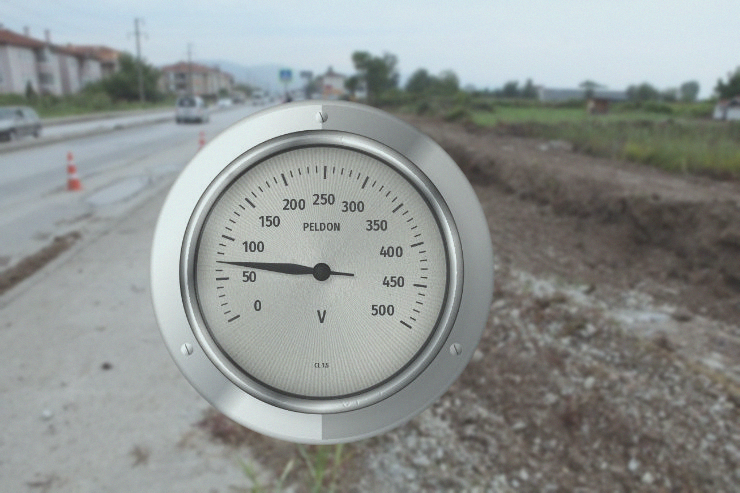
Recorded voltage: 70 V
